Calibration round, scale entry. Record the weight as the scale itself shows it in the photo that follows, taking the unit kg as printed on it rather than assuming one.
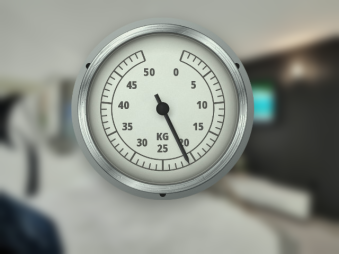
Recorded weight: 21 kg
